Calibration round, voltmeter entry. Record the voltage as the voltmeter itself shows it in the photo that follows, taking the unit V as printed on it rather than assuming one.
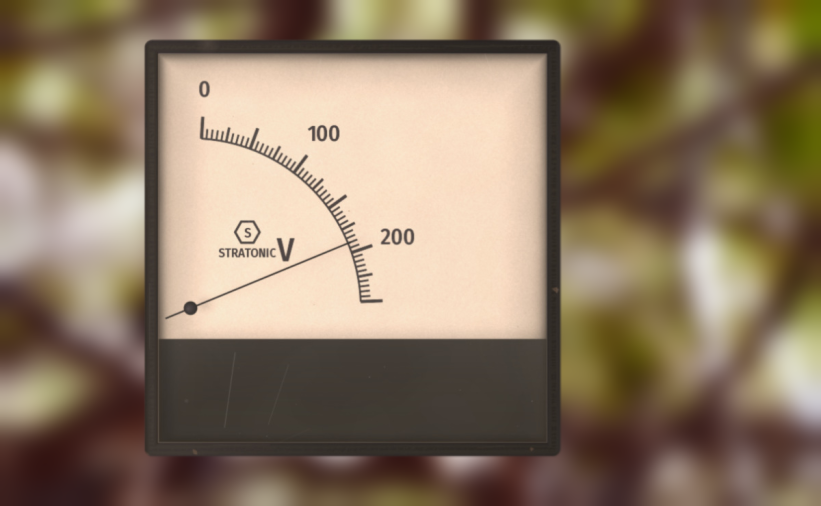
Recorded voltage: 190 V
